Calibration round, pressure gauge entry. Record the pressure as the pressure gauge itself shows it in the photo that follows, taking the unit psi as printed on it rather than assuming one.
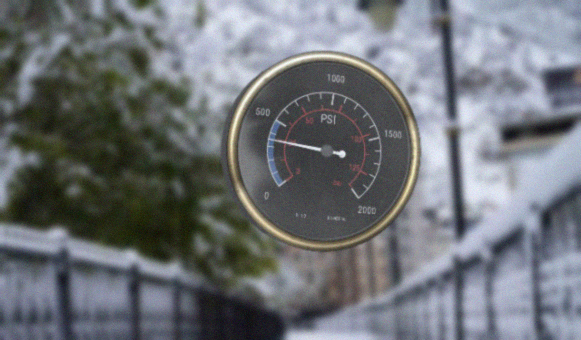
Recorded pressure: 350 psi
